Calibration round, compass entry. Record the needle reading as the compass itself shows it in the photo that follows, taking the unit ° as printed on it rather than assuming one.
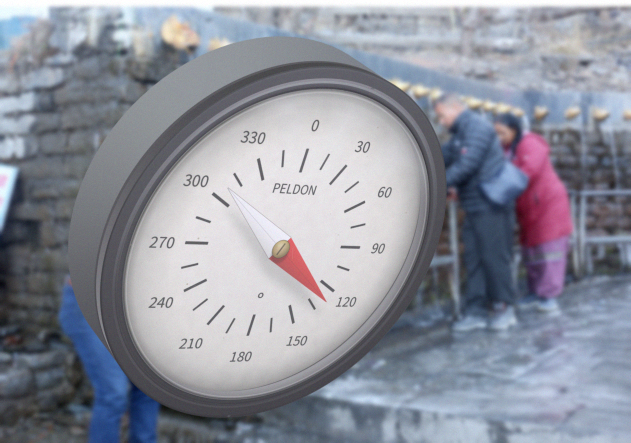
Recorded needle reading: 127.5 °
